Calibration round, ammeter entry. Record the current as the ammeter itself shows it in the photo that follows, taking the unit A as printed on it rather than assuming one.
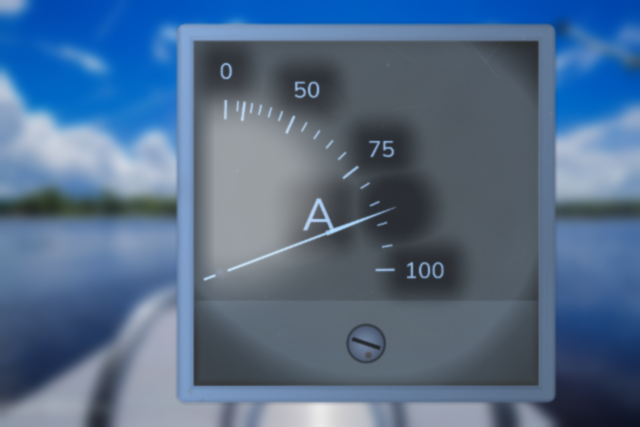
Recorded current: 87.5 A
